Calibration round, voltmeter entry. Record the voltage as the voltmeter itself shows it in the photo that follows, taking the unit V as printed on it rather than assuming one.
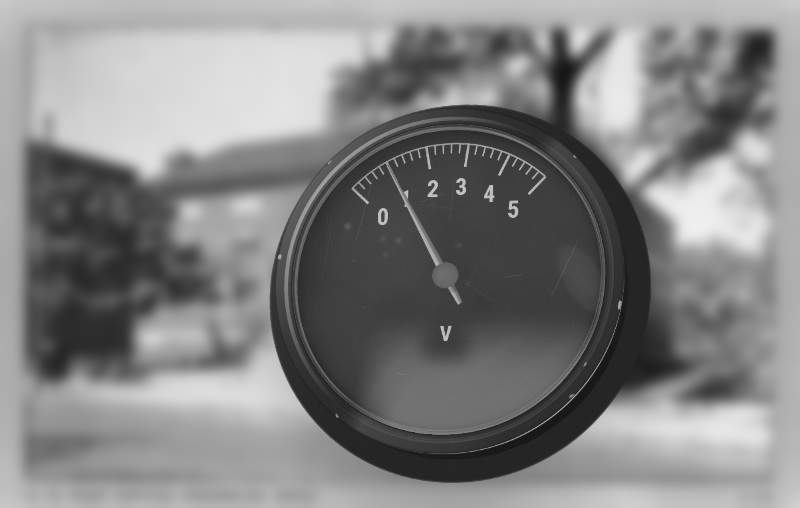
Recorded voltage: 1 V
